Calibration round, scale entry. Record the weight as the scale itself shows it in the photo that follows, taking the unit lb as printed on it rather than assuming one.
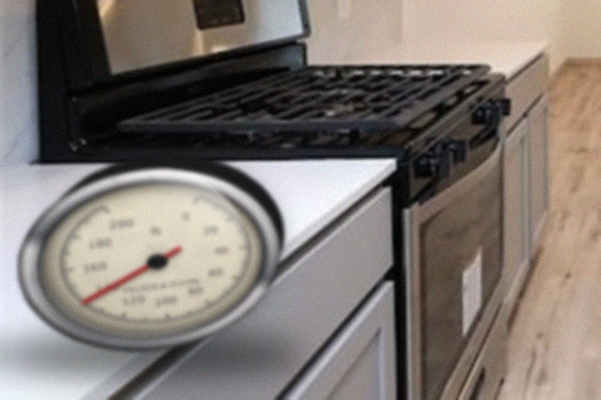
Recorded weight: 140 lb
